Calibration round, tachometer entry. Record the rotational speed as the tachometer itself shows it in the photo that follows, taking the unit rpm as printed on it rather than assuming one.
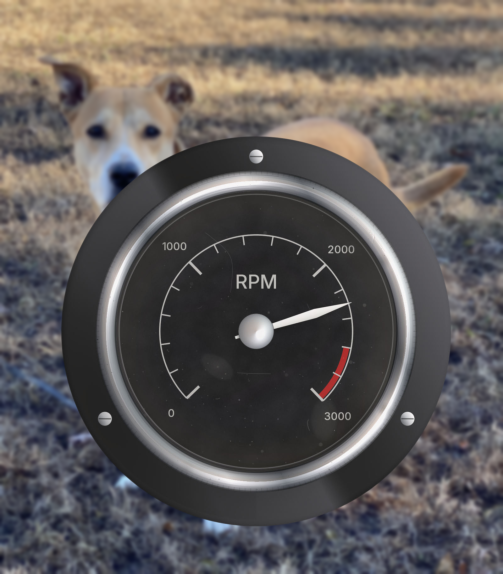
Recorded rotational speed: 2300 rpm
